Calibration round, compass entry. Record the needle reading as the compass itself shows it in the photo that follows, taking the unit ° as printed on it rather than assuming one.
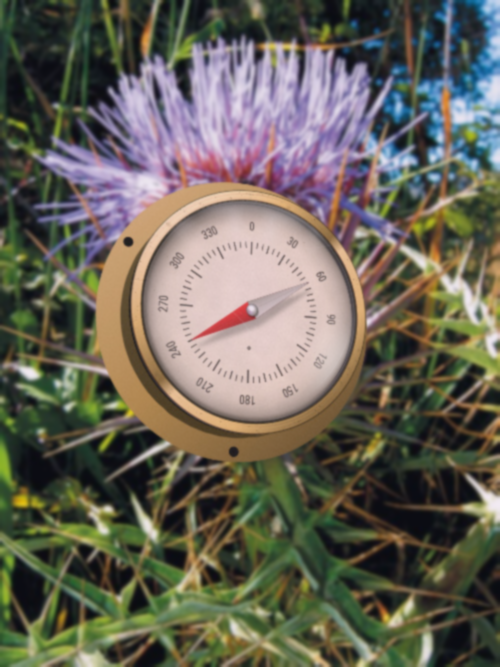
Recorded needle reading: 240 °
